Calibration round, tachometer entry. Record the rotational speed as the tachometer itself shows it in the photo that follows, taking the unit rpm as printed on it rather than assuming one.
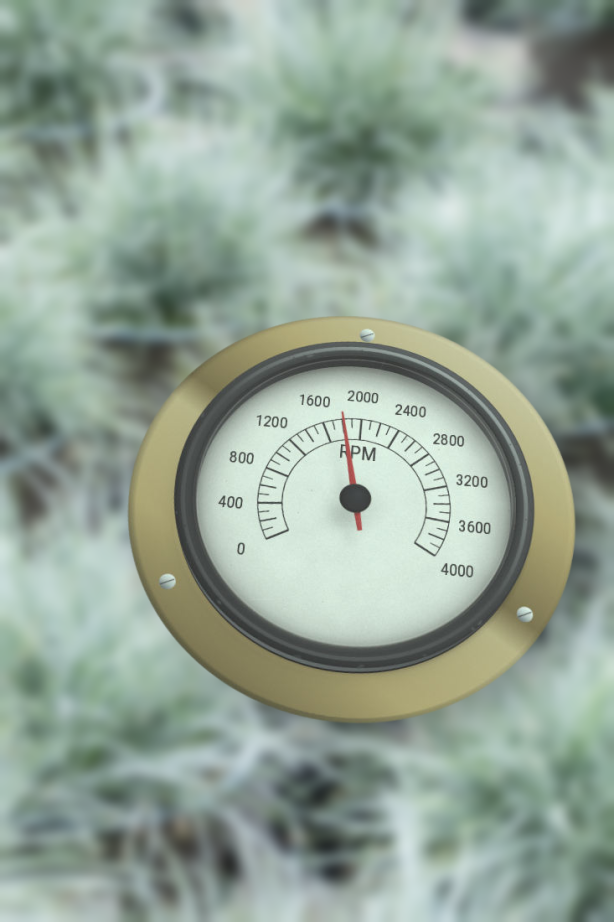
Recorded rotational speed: 1800 rpm
